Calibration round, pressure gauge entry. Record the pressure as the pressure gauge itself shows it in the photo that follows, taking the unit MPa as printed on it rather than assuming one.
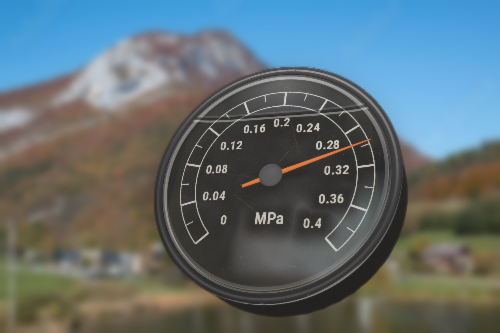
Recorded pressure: 0.3 MPa
